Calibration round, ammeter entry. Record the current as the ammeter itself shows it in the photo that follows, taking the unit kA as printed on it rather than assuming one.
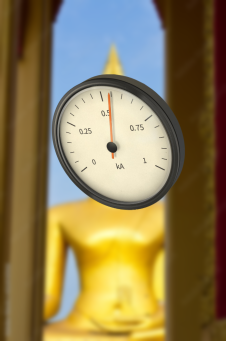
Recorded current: 0.55 kA
